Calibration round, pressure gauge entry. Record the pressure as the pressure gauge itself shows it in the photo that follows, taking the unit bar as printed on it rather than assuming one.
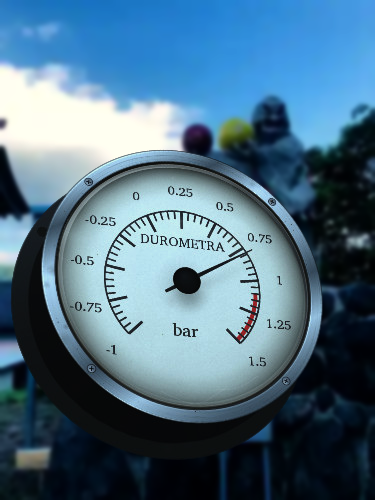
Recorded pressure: 0.8 bar
